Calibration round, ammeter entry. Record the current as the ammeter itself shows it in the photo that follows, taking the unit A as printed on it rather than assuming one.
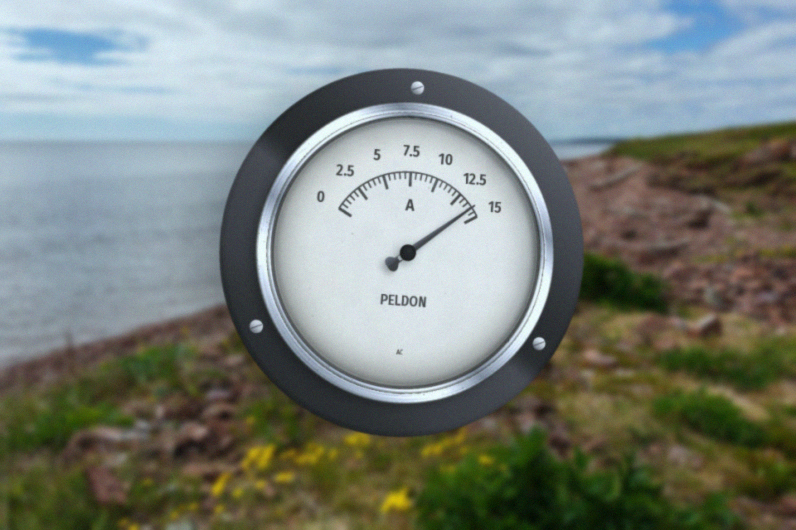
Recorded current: 14 A
